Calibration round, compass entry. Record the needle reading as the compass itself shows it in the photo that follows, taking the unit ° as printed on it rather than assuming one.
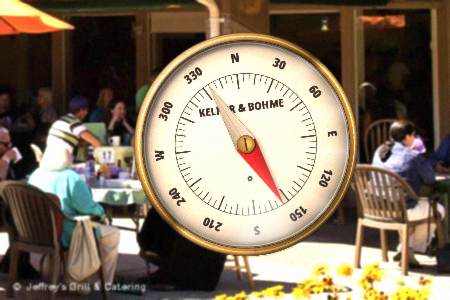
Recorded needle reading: 155 °
